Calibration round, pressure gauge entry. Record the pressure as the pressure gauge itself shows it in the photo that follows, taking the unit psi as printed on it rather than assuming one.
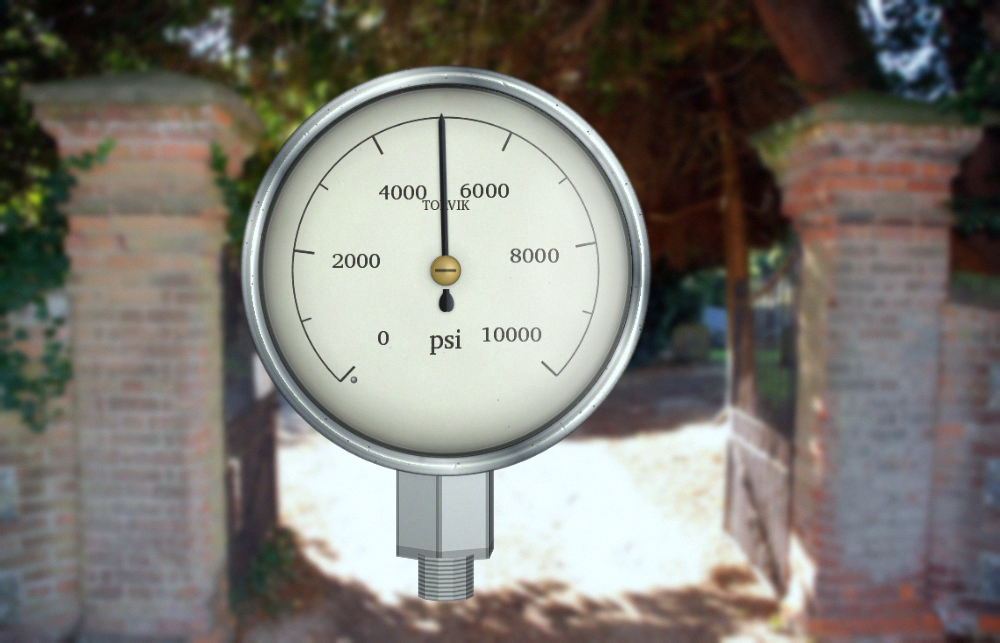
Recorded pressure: 5000 psi
